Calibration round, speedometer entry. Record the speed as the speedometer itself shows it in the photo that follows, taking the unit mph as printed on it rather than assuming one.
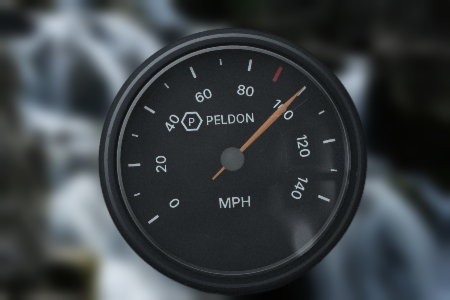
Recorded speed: 100 mph
